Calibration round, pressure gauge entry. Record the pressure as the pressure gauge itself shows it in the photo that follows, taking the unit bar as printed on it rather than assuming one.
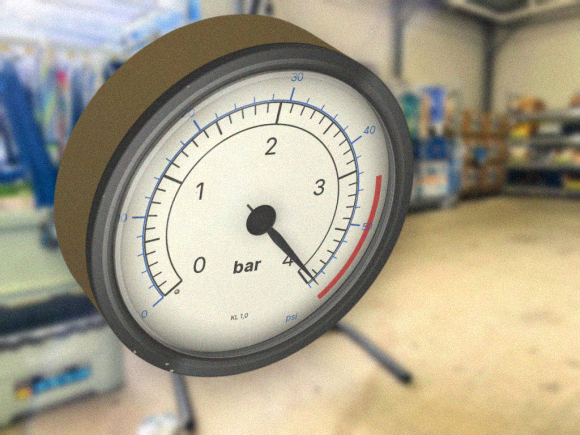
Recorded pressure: 3.95 bar
